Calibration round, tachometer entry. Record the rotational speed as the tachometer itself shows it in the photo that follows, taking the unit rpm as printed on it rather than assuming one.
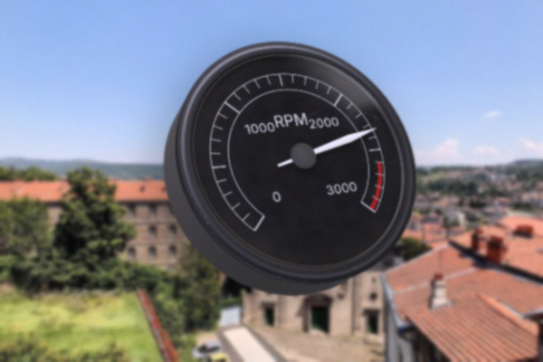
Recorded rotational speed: 2350 rpm
